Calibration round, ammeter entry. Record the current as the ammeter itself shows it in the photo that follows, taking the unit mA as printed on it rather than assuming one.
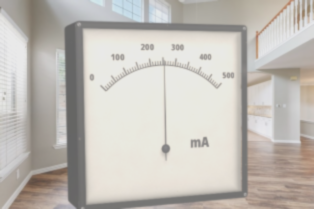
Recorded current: 250 mA
